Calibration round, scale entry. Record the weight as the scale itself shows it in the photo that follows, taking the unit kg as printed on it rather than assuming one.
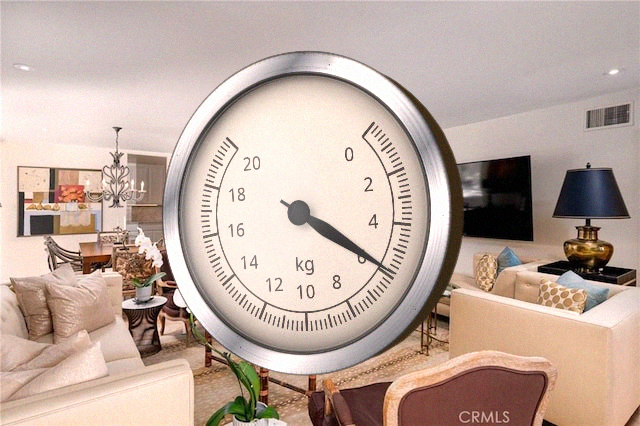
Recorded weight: 5.8 kg
